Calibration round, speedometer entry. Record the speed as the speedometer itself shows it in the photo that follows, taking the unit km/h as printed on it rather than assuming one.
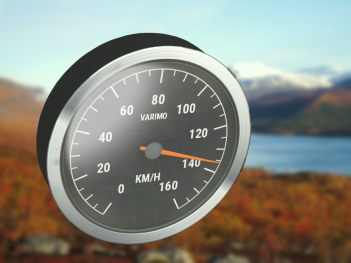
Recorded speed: 135 km/h
